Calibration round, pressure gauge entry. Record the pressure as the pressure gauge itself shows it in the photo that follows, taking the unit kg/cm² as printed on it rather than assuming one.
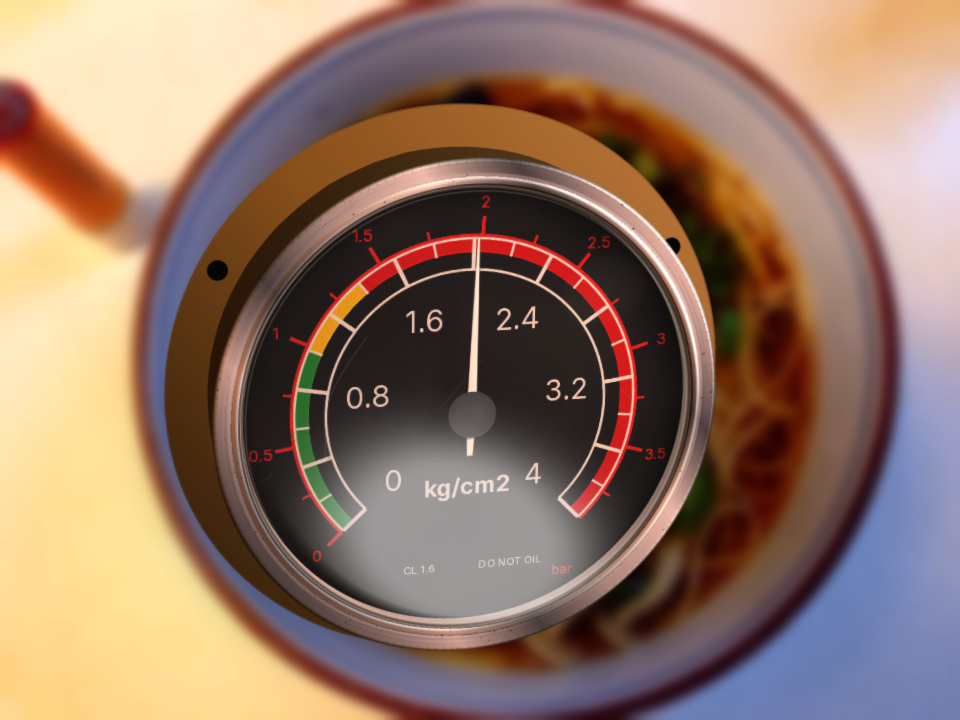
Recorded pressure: 2 kg/cm²
